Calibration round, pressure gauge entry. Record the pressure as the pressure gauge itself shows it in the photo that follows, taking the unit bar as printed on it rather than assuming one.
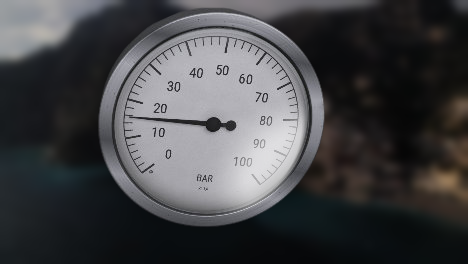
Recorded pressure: 16 bar
